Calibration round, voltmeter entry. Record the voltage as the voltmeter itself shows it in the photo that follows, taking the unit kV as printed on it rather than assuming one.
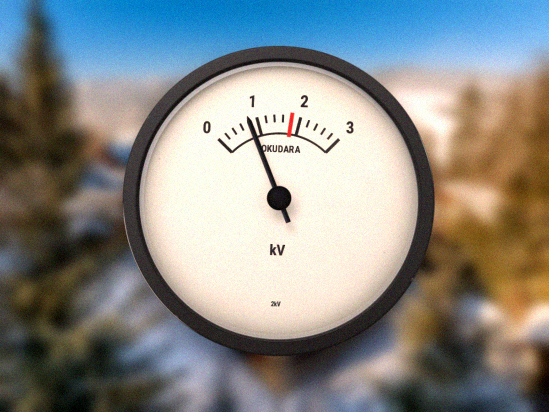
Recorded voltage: 0.8 kV
